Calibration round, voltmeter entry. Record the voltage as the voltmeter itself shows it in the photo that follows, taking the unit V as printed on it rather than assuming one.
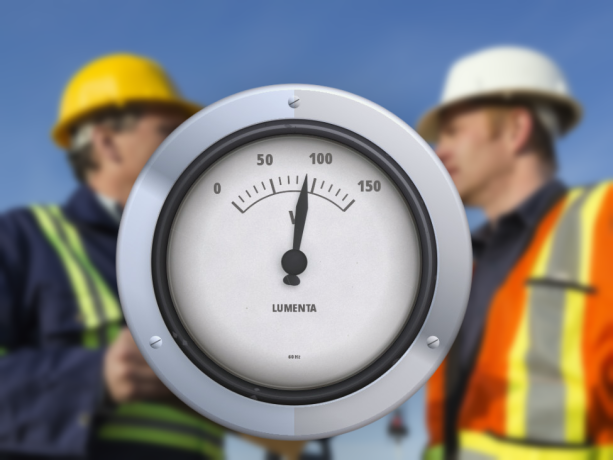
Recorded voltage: 90 V
